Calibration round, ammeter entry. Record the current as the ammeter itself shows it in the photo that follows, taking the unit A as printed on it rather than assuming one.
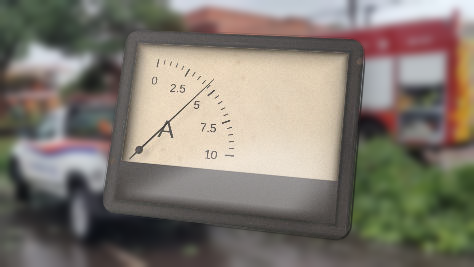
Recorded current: 4.5 A
